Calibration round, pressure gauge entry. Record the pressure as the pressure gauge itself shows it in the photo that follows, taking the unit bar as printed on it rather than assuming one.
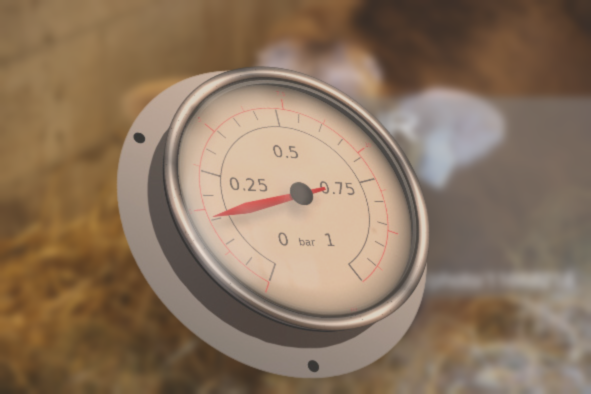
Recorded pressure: 0.15 bar
